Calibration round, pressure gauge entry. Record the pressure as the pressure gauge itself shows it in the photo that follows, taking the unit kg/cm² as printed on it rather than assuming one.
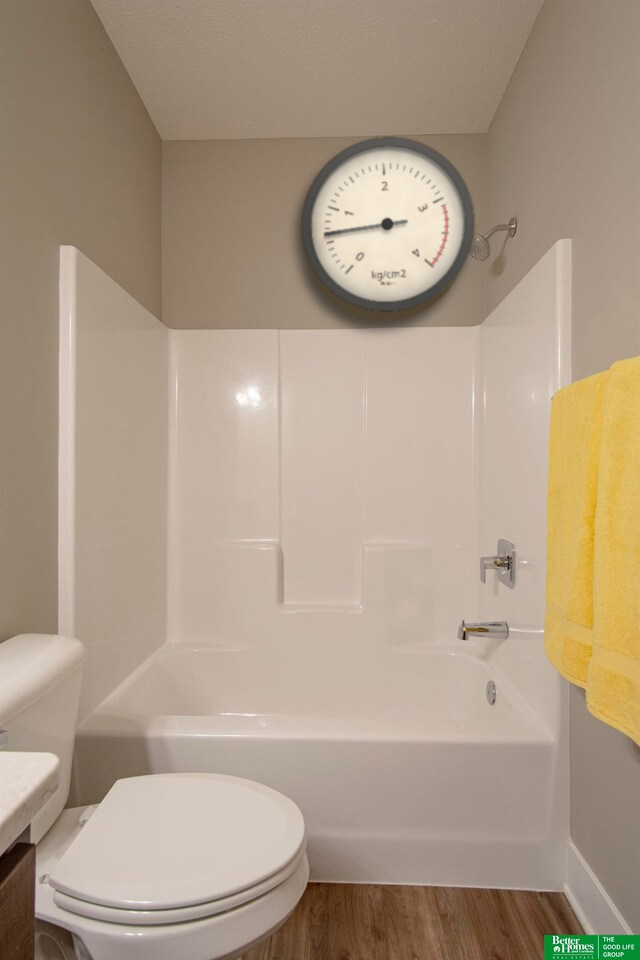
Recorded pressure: 0.6 kg/cm²
